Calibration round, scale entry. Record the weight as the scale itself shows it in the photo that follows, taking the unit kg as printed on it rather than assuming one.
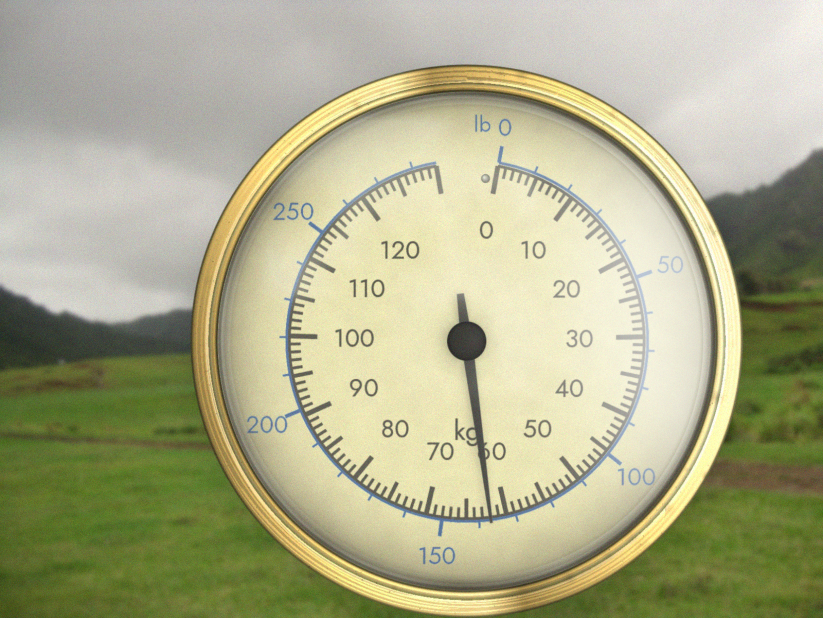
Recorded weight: 62 kg
